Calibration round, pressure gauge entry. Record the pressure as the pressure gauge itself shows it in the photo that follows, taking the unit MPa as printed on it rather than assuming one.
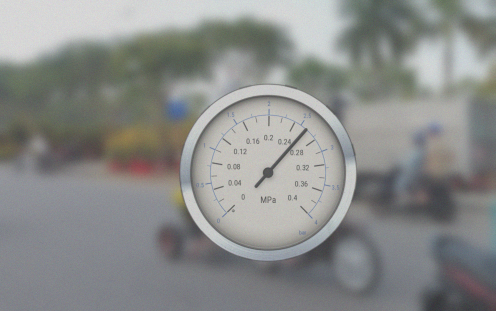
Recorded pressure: 0.26 MPa
